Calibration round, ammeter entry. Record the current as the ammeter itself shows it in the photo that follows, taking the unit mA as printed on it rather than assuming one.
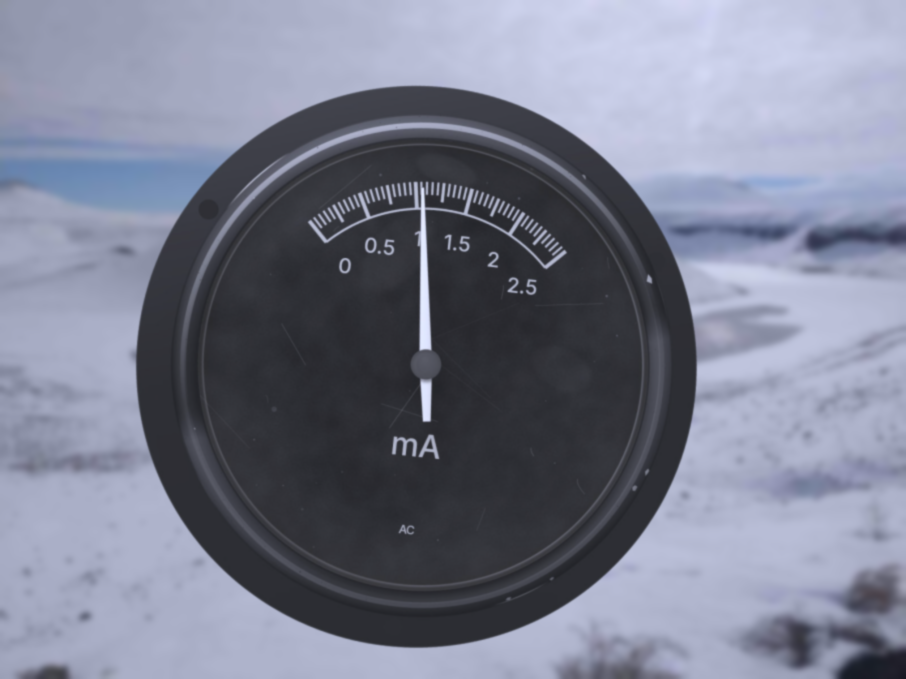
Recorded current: 1.05 mA
